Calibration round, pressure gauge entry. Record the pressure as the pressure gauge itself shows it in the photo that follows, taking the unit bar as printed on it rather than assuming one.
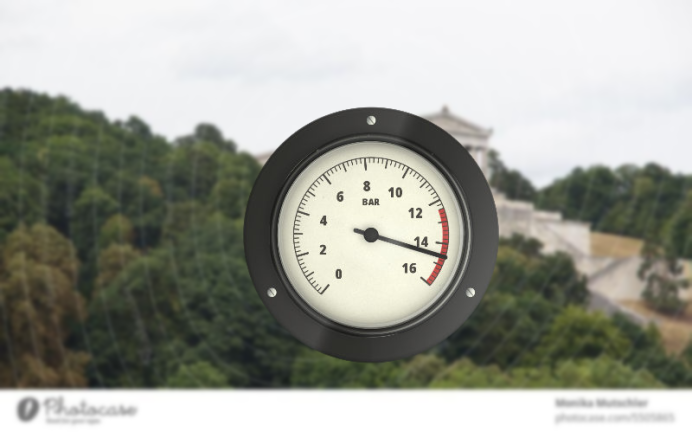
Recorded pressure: 14.6 bar
